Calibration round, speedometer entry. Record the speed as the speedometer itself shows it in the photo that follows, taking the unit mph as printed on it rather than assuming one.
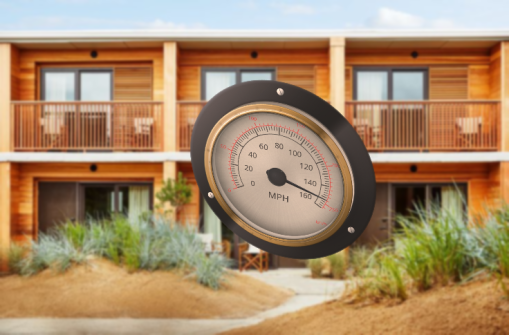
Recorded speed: 150 mph
